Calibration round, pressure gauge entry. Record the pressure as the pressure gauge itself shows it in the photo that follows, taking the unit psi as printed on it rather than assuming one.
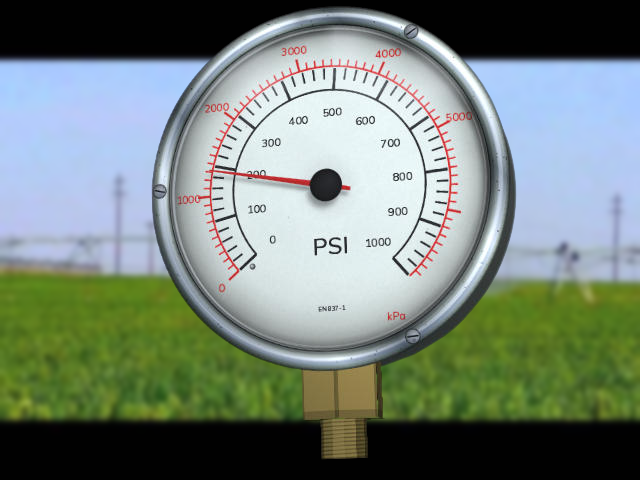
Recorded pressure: 190 psi
